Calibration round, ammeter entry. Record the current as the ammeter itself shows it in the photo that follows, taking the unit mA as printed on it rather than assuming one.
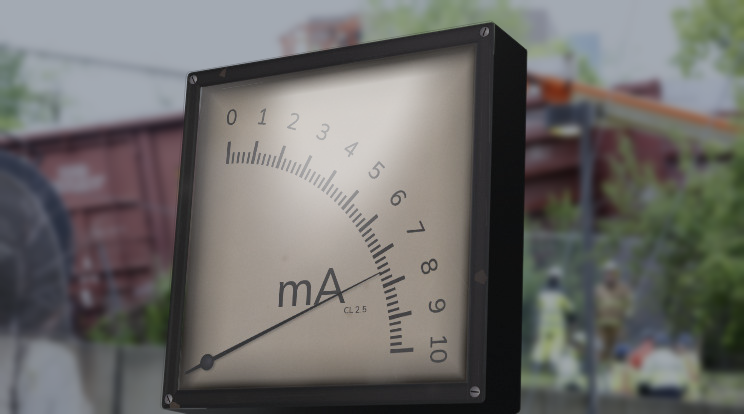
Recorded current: 7.6 mA
